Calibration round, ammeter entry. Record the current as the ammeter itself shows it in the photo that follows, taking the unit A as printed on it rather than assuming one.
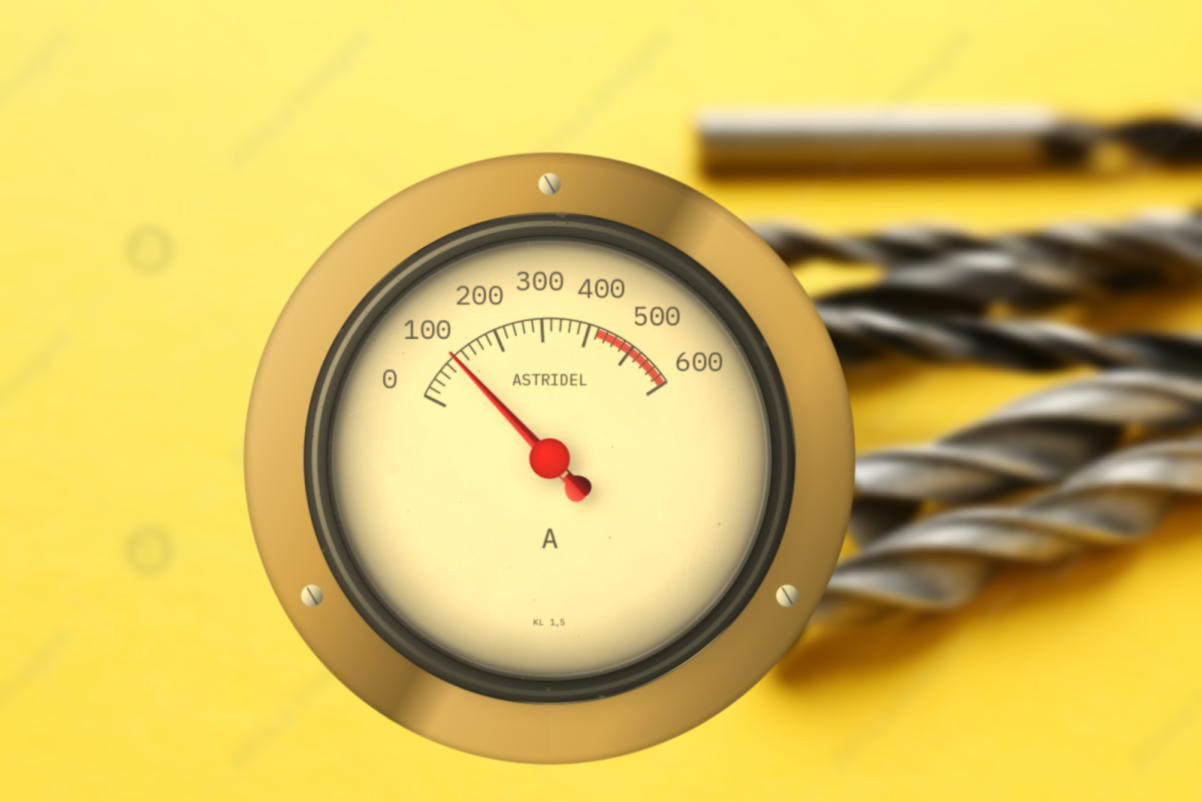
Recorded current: 100 A
